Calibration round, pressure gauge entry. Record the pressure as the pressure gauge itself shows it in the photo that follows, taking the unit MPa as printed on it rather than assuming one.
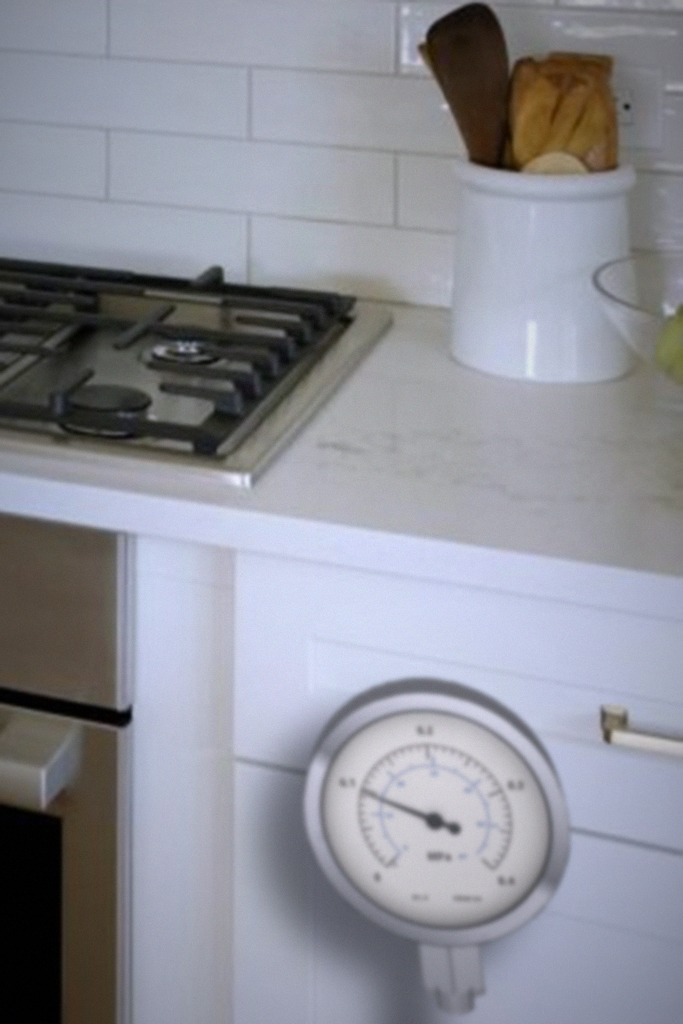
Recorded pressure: 0.1 MPa
